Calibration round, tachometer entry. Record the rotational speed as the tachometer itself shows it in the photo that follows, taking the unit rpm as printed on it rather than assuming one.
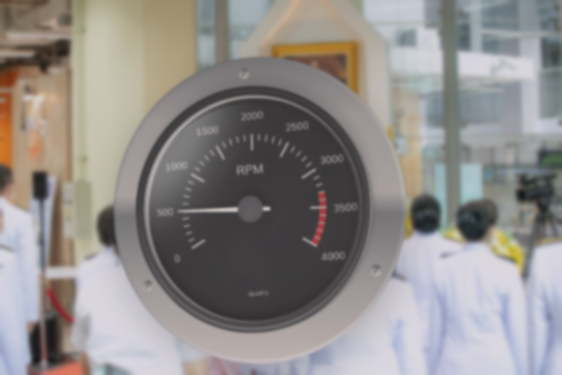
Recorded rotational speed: 500 rpm
